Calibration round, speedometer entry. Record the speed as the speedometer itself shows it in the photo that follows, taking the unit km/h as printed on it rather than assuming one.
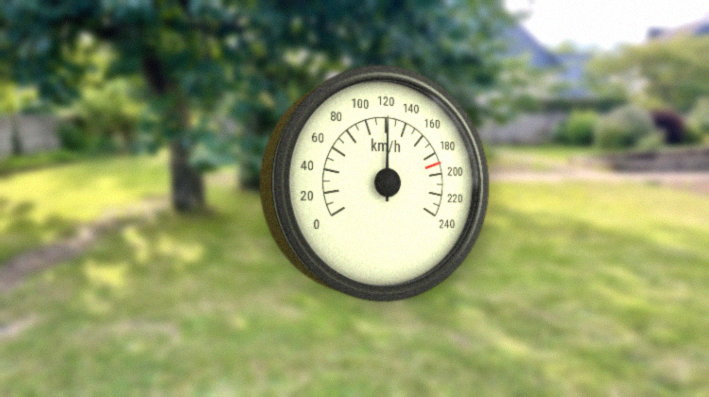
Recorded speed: 120 km/h
